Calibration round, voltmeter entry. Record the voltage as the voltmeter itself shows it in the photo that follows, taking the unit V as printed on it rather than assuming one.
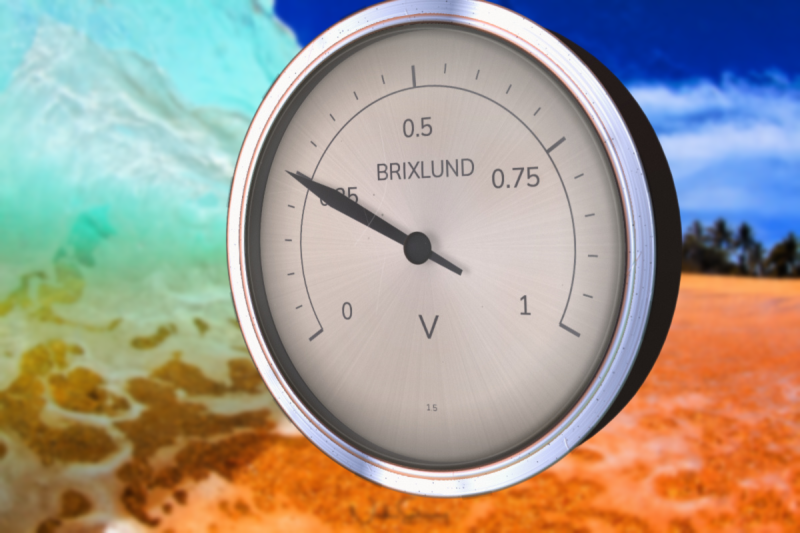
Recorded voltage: 0.25 V
